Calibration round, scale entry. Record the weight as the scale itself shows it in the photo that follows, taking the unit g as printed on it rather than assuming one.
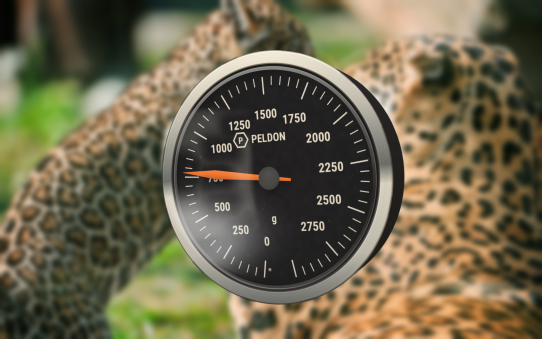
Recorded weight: 775 g
